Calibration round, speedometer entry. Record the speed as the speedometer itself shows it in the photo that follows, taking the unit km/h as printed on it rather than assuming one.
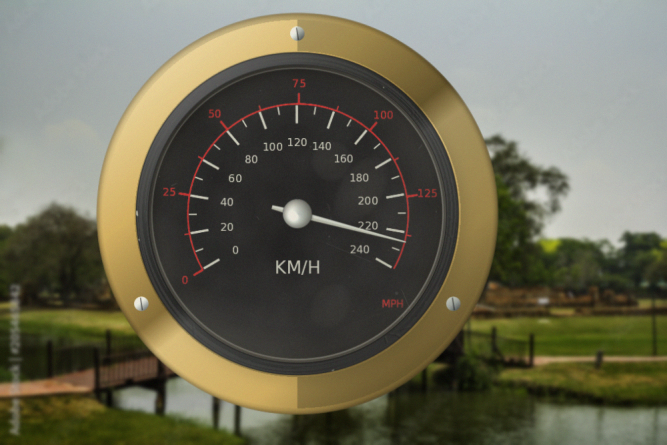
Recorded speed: 225 km/h
